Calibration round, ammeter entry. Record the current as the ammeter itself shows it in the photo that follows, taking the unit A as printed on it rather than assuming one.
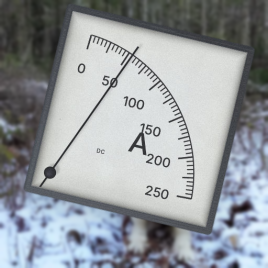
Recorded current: 55 A
